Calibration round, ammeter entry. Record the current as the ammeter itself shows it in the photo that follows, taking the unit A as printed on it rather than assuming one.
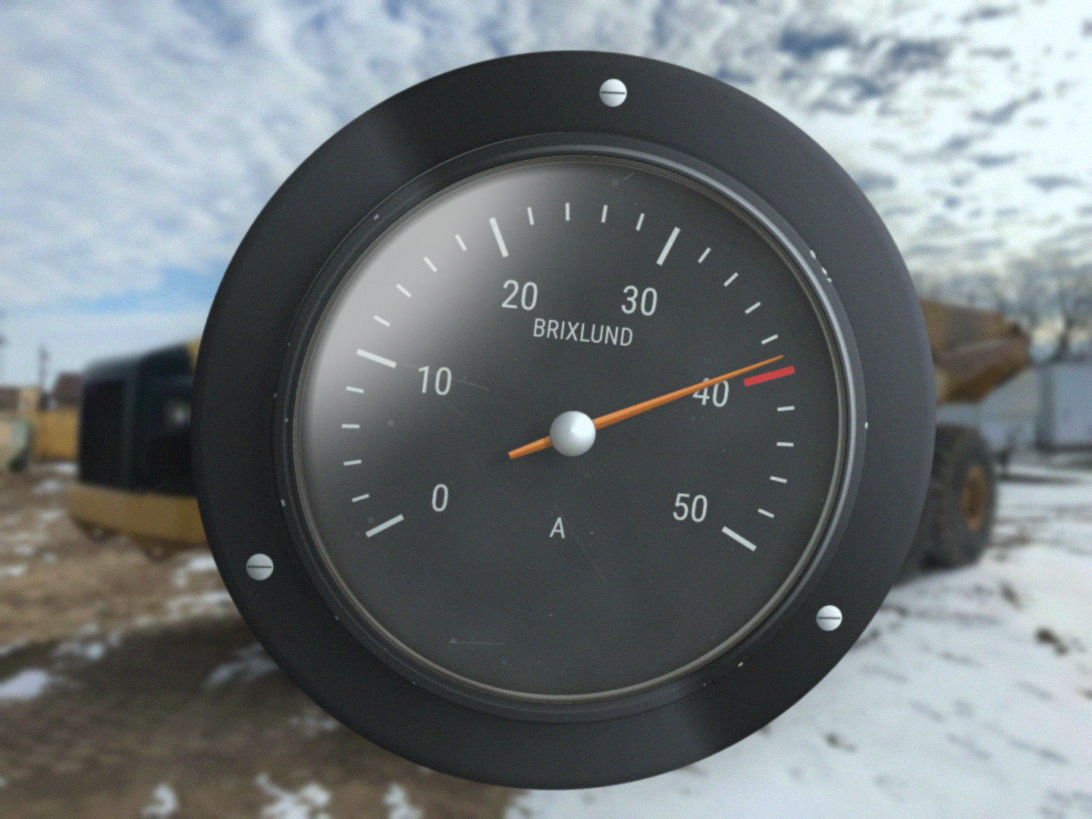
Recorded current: 39 A
